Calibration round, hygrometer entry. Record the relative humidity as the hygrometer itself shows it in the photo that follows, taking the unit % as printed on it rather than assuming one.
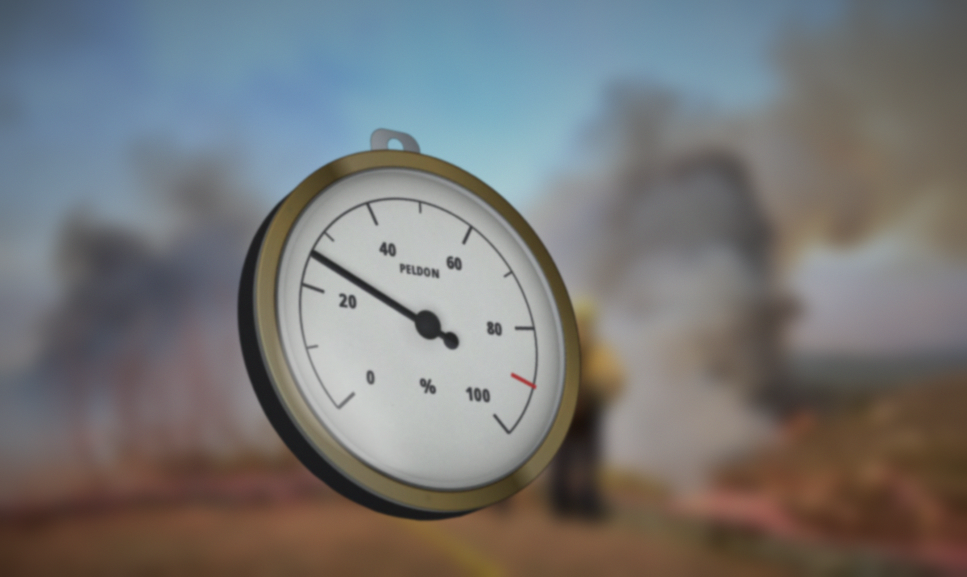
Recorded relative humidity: 25 %
